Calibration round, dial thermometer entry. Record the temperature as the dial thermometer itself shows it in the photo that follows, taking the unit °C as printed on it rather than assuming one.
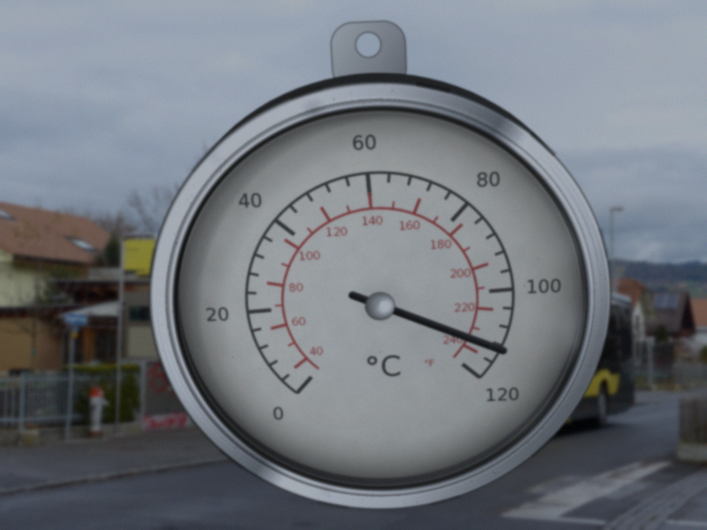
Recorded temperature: 112 °C
